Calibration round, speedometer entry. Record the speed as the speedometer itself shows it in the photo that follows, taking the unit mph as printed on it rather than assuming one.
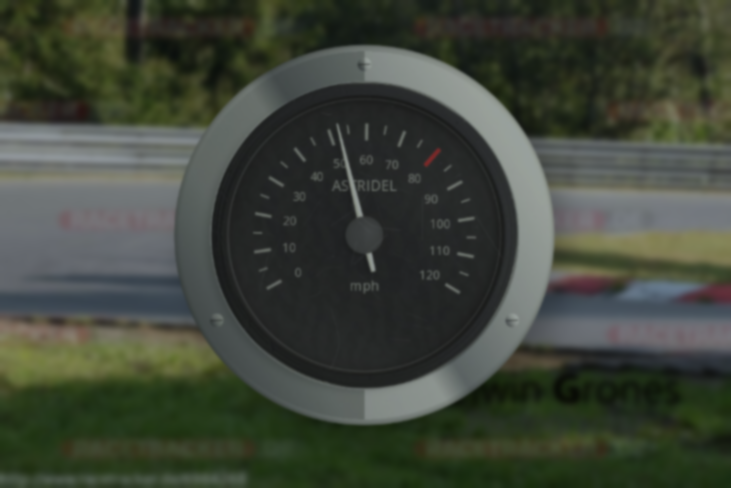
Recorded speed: 52.5 mph
